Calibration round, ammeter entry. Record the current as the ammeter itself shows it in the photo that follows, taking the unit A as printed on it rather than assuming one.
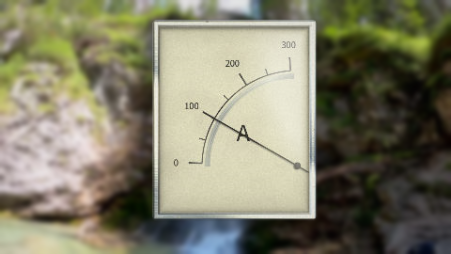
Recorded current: 100 A
